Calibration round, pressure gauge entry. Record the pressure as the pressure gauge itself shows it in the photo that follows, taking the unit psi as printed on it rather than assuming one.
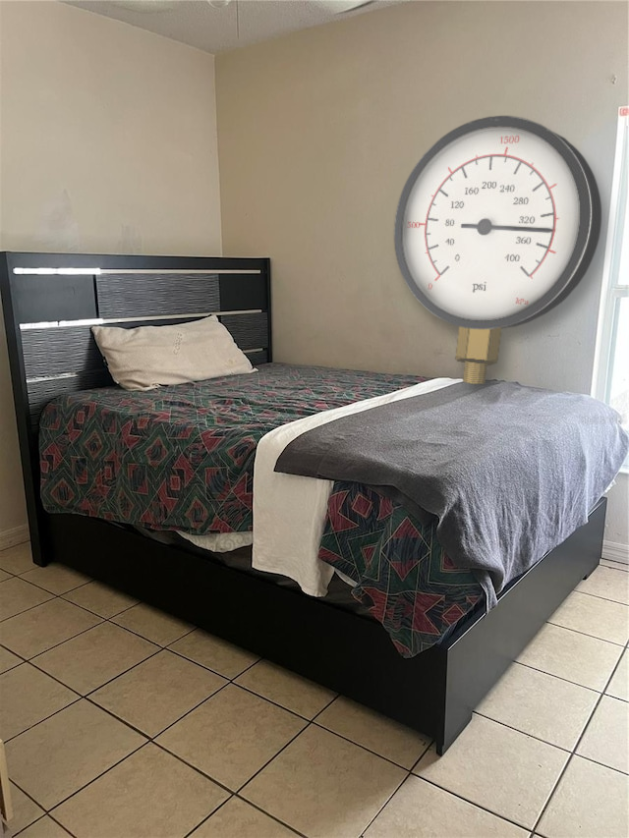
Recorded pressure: 340 psi
